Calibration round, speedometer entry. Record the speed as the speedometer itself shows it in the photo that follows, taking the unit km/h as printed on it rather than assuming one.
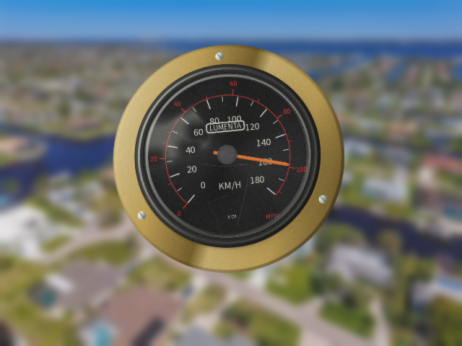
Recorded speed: 160 km/h
